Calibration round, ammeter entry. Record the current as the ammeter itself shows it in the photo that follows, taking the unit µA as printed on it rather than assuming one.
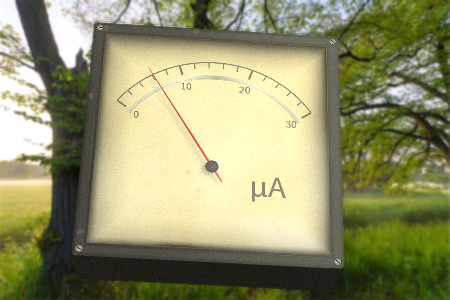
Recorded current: 6 µA
